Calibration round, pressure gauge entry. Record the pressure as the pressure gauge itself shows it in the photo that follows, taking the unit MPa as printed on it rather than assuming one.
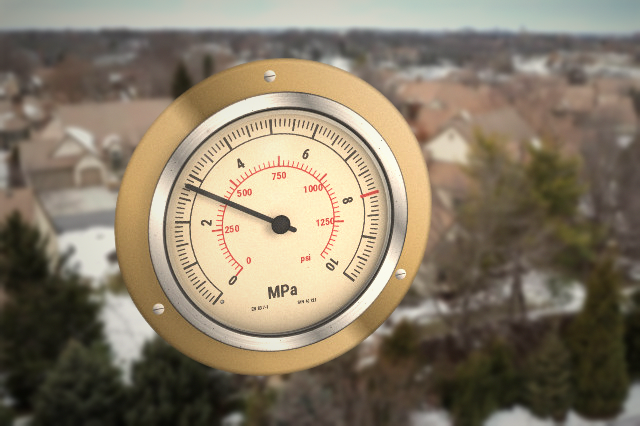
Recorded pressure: 2.8 MPa
